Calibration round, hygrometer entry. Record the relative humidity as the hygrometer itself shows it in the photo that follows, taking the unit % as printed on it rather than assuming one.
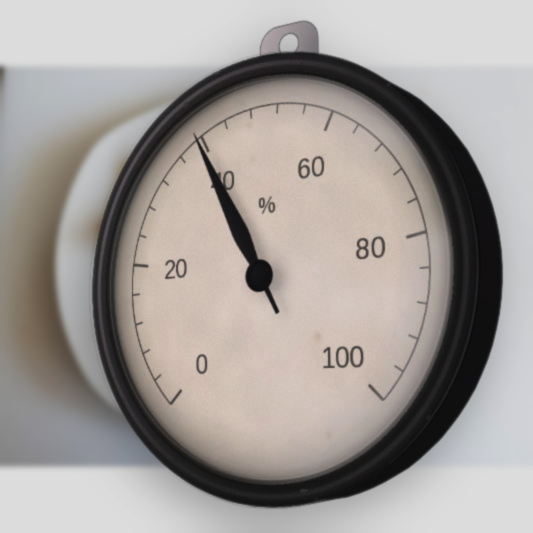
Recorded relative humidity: 40 %
